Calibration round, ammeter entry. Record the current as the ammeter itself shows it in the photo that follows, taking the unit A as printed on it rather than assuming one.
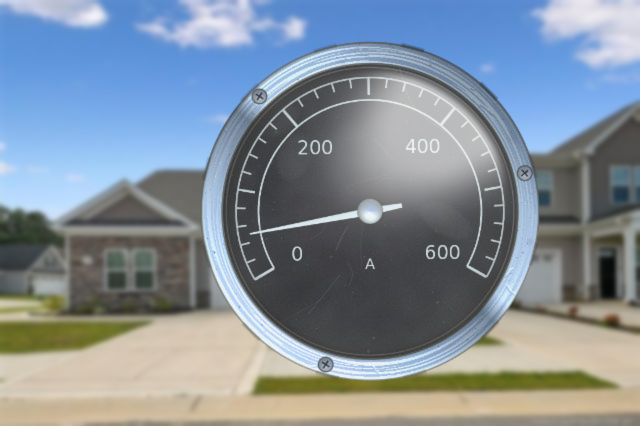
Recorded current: 50 A
